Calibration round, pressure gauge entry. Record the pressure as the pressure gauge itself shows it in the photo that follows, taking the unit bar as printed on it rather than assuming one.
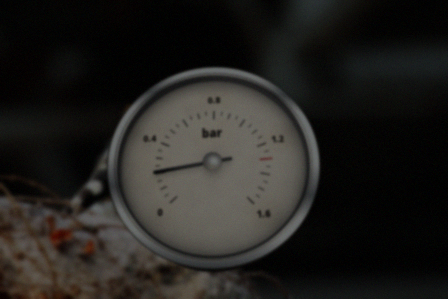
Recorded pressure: 0.2 bar
